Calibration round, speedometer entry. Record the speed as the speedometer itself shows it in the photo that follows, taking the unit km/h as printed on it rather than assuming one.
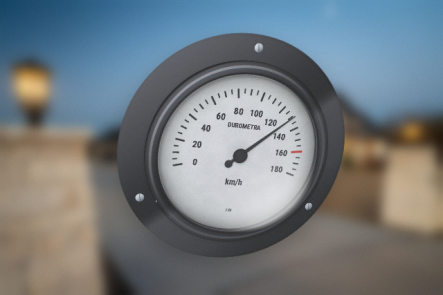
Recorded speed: 130 km/h
